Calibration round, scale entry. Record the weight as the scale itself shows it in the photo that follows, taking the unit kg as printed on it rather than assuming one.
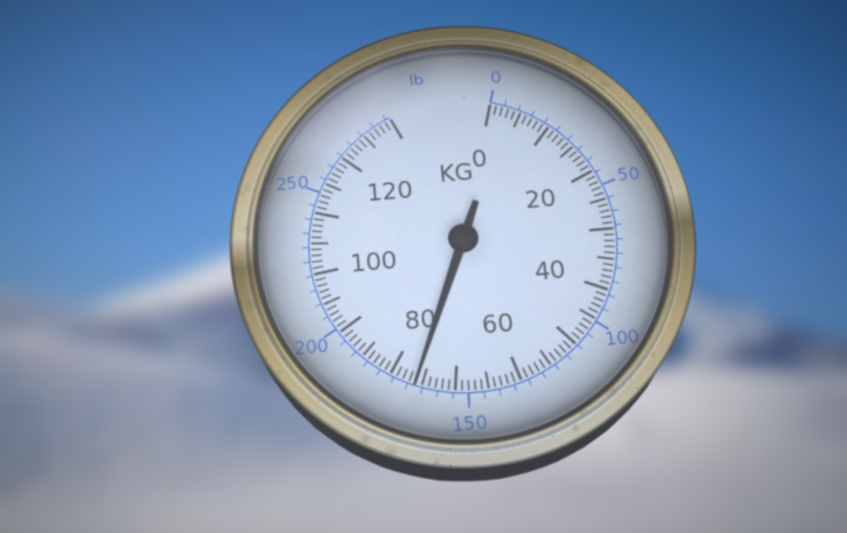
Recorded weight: 76 kg
